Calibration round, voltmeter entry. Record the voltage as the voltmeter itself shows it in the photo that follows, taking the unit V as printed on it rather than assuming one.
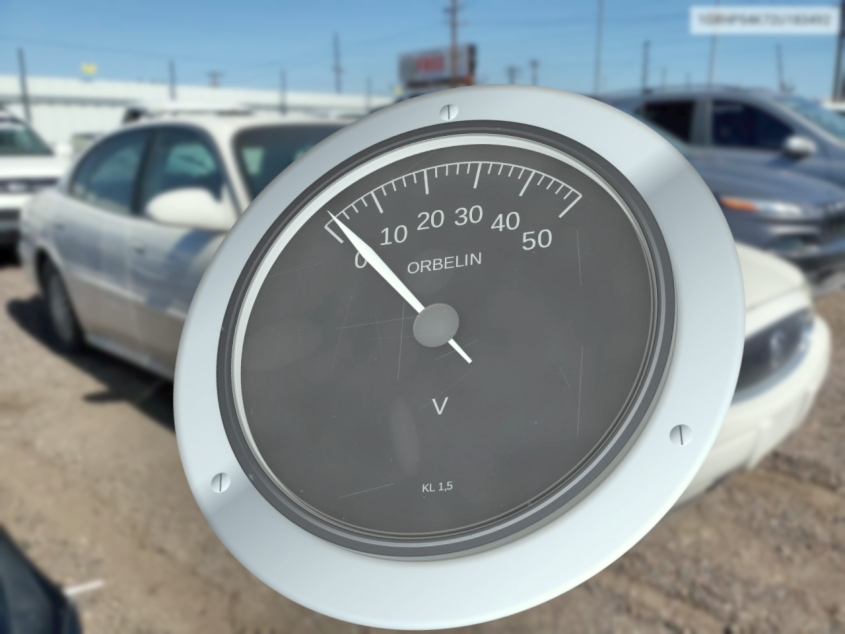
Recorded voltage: 2 V
